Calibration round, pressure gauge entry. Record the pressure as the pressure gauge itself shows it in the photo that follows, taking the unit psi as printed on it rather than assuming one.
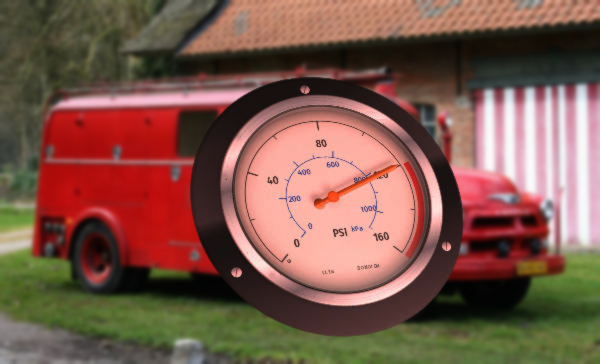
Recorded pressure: 120 psi
